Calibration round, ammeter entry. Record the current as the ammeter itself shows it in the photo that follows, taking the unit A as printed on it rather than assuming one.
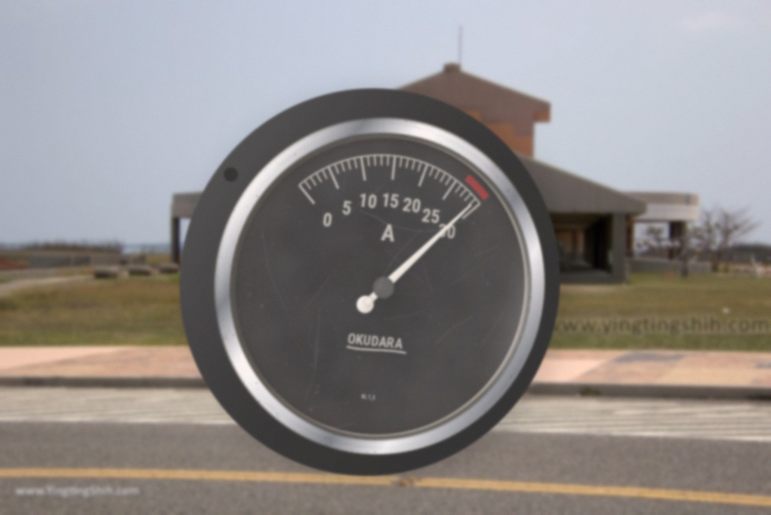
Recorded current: 29 A
